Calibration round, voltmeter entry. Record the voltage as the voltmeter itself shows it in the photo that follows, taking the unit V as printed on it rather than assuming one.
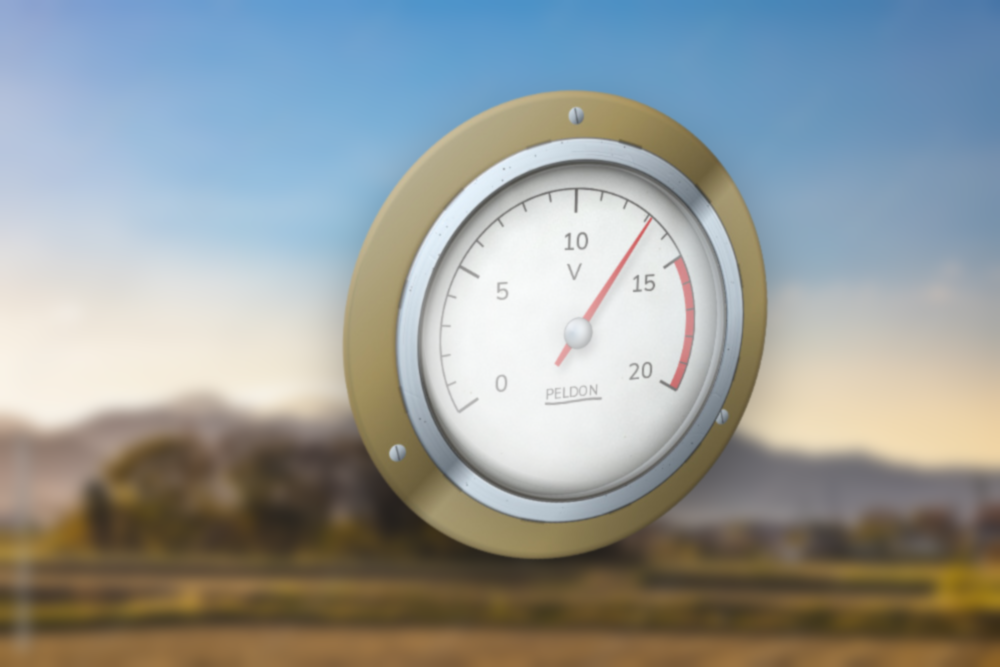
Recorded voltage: 13 V
